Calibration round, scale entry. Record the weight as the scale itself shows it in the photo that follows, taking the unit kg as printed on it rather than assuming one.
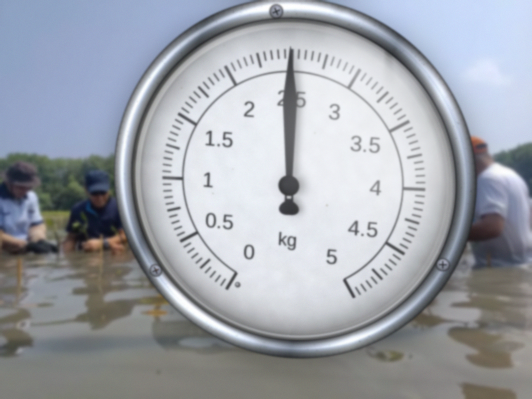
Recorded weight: 2.5 kg
